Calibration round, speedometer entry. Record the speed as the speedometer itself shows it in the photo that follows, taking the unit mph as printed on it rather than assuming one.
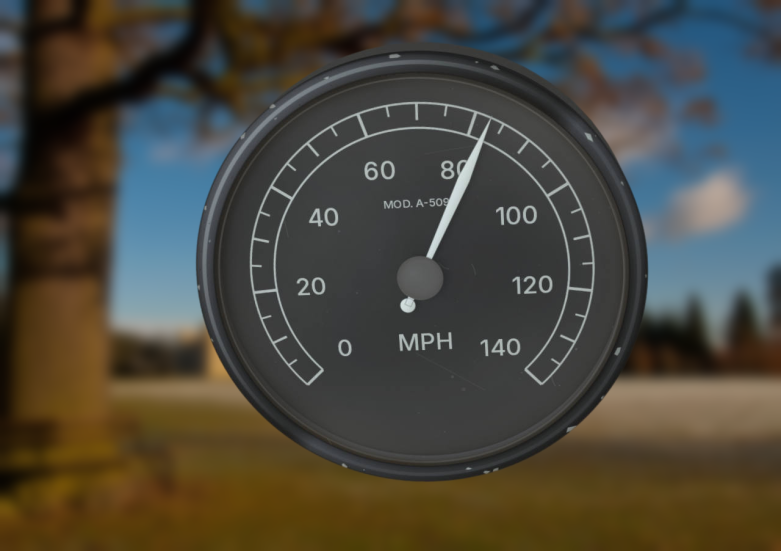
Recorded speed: 82.5 mph
